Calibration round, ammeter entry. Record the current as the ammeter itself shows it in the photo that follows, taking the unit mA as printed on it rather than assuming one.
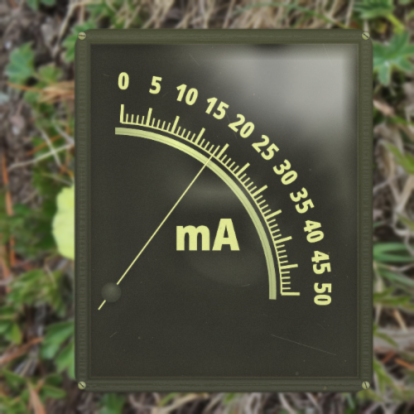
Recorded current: 19 mA
